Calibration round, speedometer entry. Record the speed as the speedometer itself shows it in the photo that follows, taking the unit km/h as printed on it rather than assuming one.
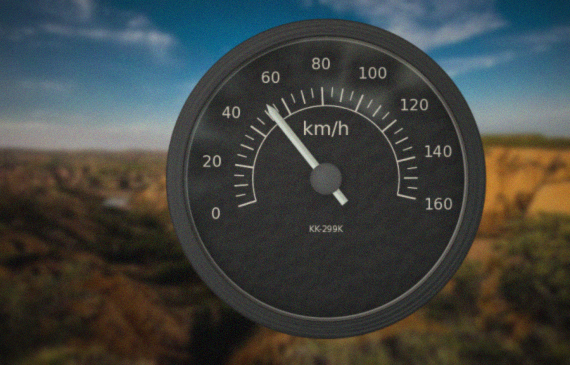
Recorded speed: 52.5 km/h
